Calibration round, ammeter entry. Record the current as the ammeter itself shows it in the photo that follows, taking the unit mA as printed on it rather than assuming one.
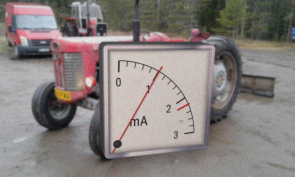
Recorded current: 1 mA
